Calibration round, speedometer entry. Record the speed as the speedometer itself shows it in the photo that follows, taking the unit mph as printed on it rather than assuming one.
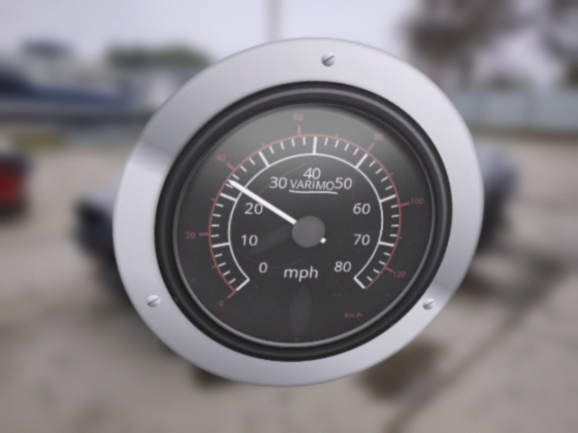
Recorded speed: 23 mph
